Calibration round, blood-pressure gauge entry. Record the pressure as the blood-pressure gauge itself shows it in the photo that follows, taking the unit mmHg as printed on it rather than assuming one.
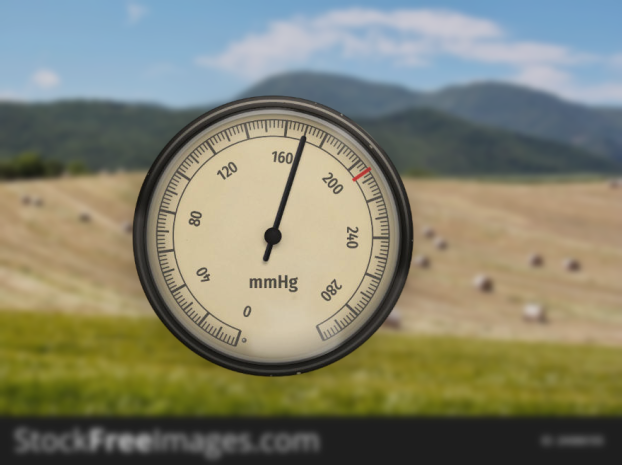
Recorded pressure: 170 mmHg
